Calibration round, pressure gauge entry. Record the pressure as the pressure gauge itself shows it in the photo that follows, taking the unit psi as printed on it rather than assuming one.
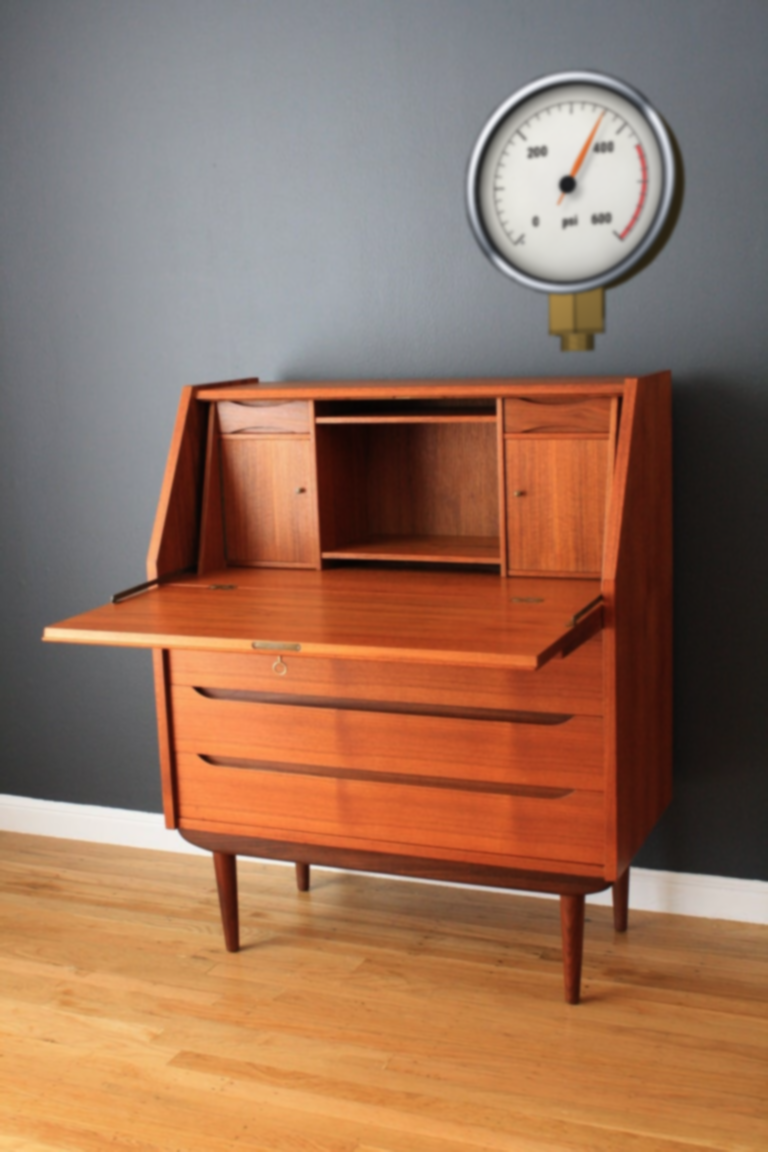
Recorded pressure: 360 psi
